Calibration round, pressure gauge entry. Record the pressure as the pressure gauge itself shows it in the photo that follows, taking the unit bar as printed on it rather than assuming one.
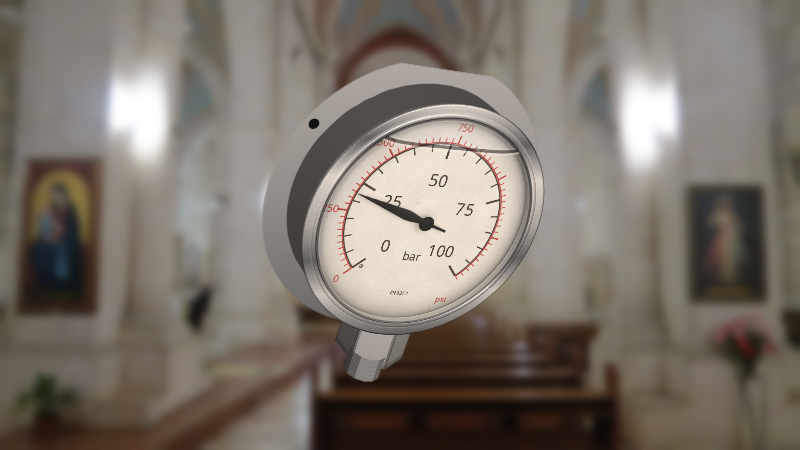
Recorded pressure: 22.5 bar
